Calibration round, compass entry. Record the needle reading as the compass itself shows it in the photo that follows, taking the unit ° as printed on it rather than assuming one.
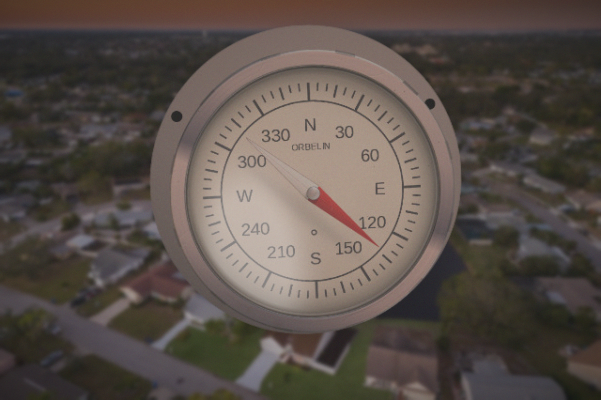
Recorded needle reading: 132.5 °
